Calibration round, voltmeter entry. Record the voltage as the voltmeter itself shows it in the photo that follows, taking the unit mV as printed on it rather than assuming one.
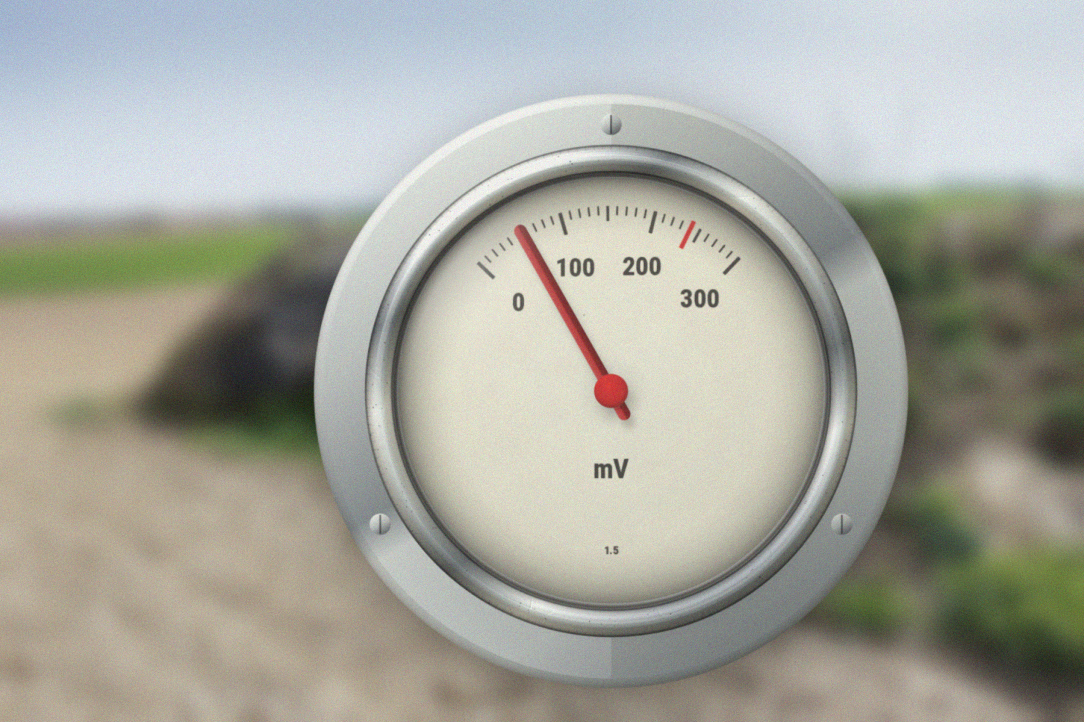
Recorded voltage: 55 mV
